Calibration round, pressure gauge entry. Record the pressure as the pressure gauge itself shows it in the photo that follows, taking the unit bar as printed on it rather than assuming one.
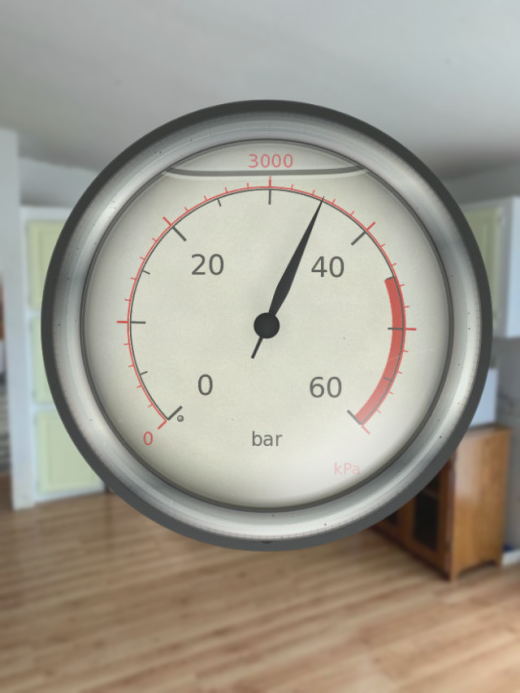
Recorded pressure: 35 bar
